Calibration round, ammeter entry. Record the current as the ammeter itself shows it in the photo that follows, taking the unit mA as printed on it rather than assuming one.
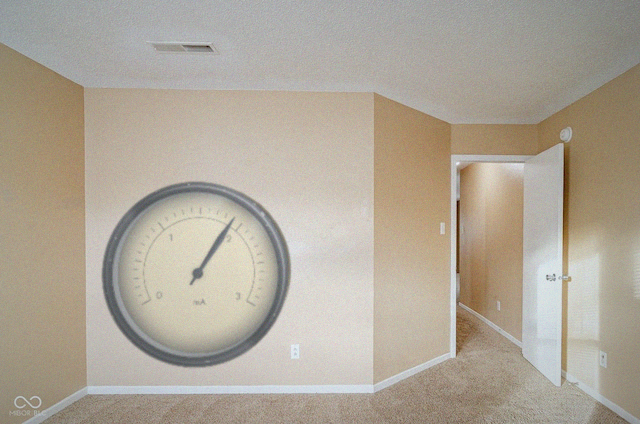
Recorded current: 1.9 mA
